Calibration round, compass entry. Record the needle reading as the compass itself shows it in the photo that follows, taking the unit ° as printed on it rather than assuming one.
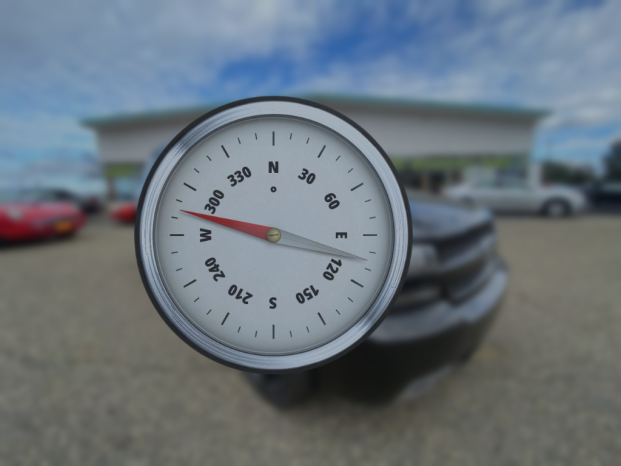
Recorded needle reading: 285 °
